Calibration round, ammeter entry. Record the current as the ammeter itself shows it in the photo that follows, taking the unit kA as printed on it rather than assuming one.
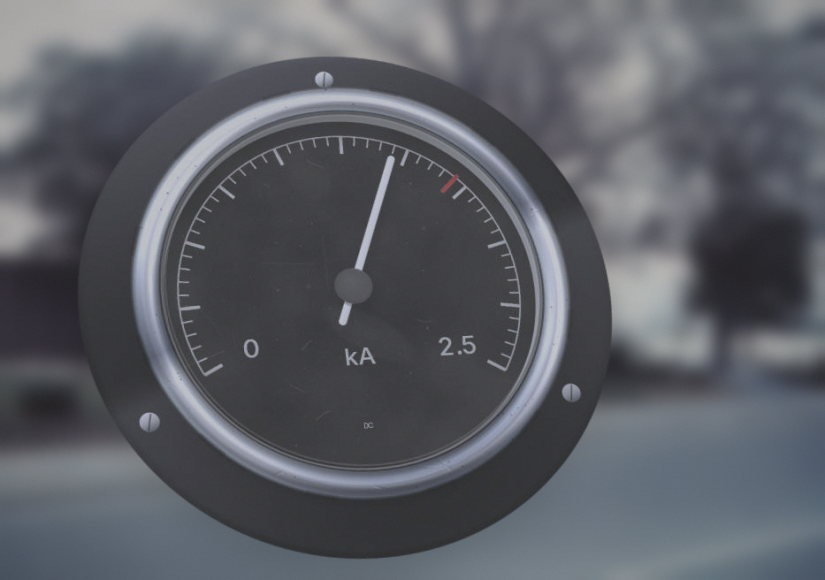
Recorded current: 1.45 kA
